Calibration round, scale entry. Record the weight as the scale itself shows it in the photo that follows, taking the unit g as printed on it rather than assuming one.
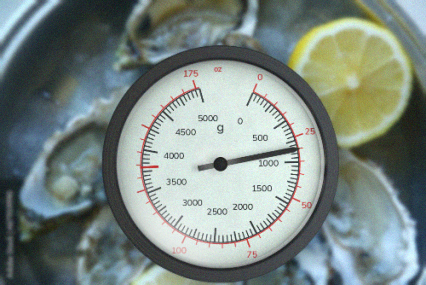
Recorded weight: 850 g
